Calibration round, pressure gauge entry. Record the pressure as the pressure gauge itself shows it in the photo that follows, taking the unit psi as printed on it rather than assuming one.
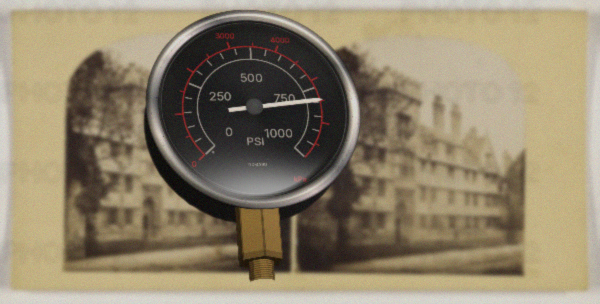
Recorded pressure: 800 psi
